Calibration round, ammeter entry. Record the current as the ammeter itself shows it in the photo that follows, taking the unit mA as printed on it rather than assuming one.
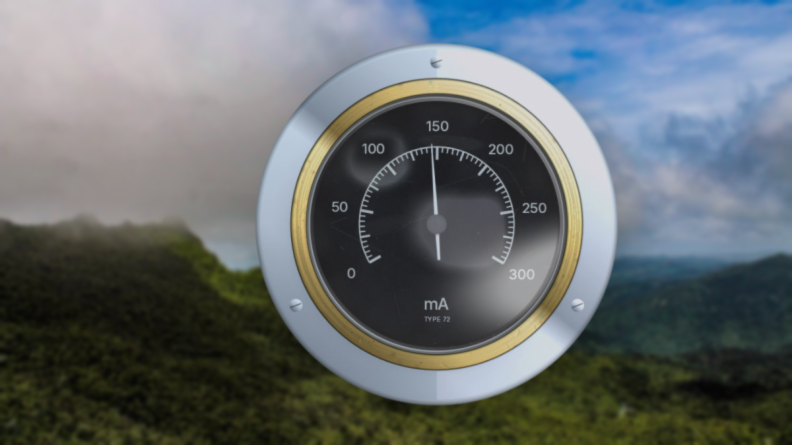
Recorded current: 145 mA
